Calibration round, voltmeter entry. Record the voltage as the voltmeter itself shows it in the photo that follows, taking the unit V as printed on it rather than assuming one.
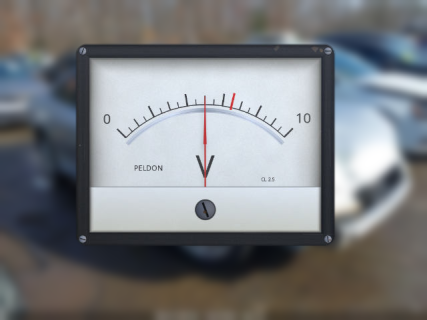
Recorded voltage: 5 V
